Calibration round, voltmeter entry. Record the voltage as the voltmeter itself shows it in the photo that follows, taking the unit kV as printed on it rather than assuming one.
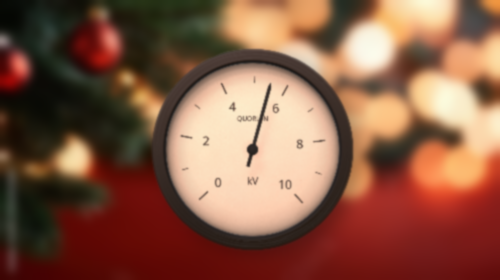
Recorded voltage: 5.5 kV
